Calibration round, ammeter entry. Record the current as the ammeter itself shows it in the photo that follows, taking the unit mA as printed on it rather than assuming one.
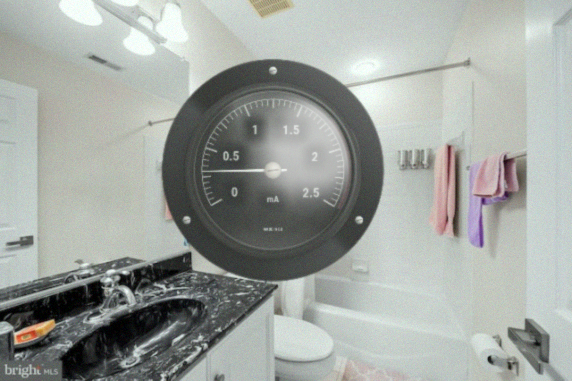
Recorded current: 0.3 mA
